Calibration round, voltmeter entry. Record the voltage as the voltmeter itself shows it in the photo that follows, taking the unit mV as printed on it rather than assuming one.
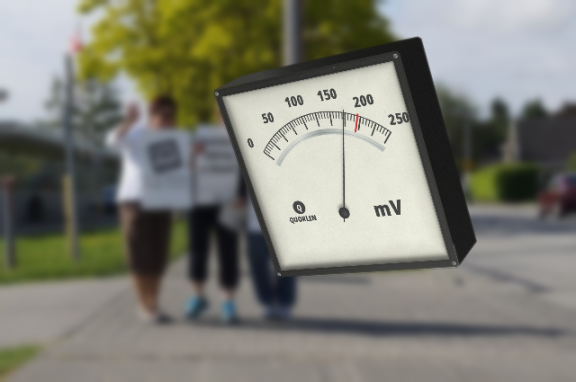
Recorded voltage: 175 mV
